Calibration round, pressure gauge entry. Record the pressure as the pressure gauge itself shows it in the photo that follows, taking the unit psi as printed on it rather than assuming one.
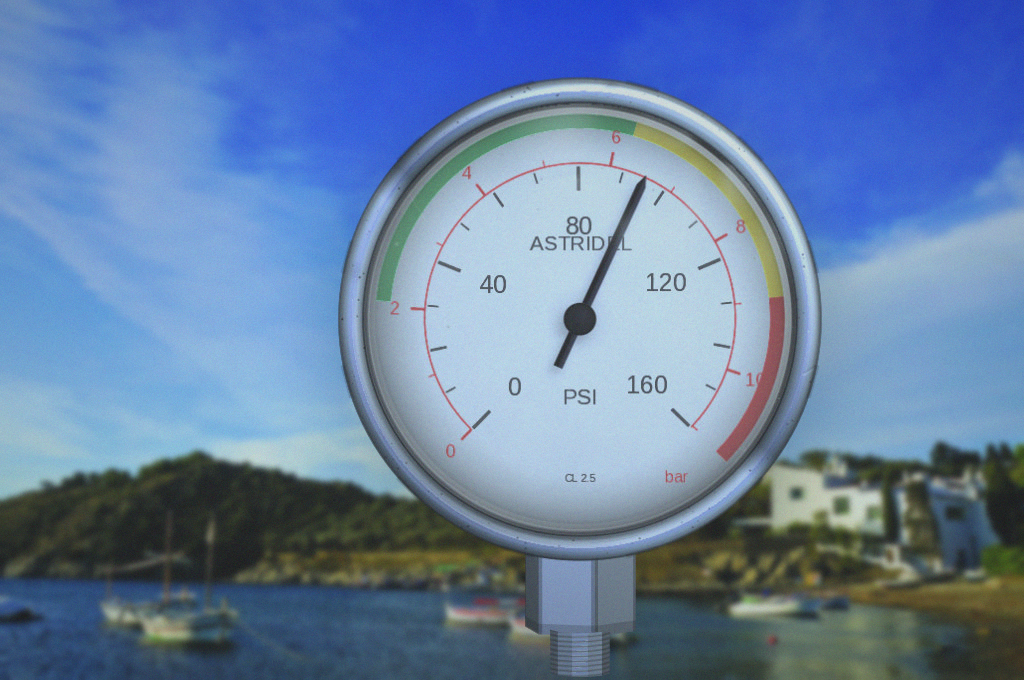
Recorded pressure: 95 psi
